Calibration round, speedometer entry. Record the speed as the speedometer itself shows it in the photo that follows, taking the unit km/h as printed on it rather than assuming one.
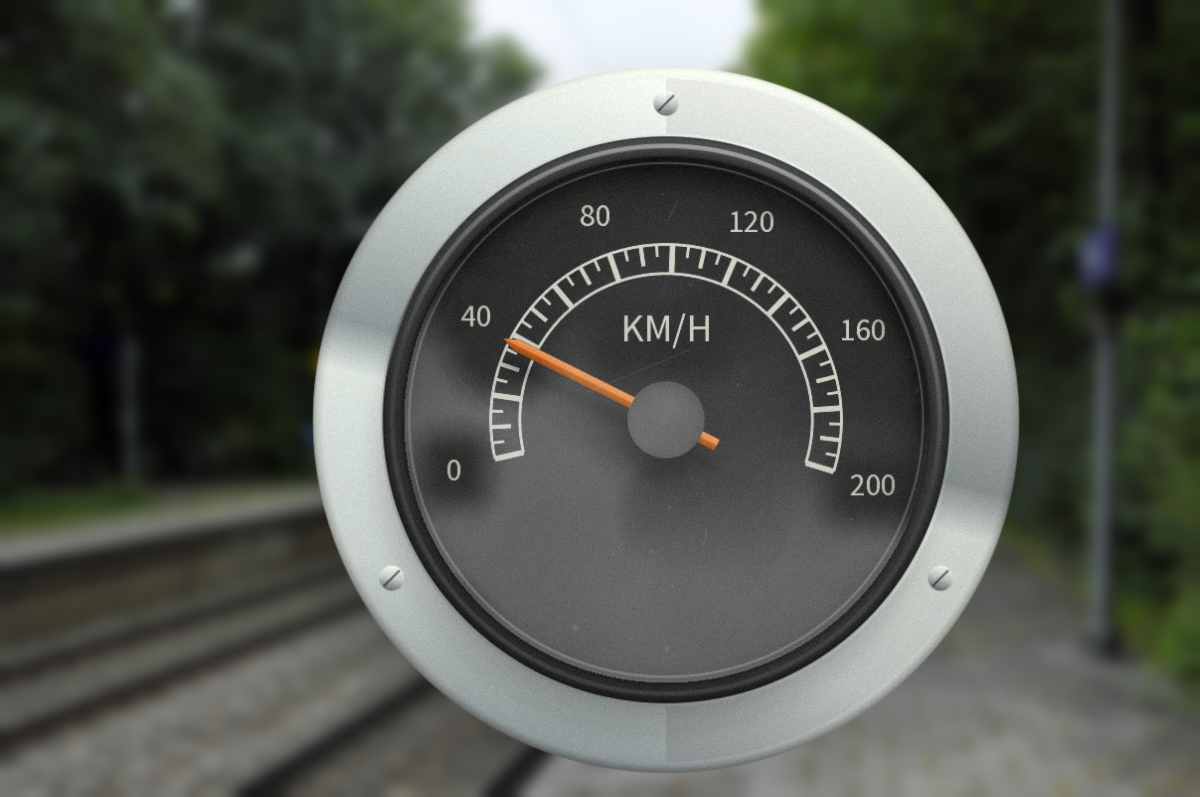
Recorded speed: 37.5 km/h
